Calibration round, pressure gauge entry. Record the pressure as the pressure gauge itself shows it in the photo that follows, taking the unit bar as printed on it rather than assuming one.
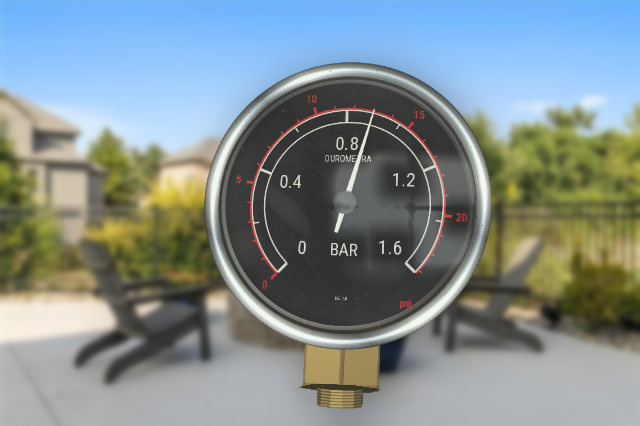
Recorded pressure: 0.9 bar
